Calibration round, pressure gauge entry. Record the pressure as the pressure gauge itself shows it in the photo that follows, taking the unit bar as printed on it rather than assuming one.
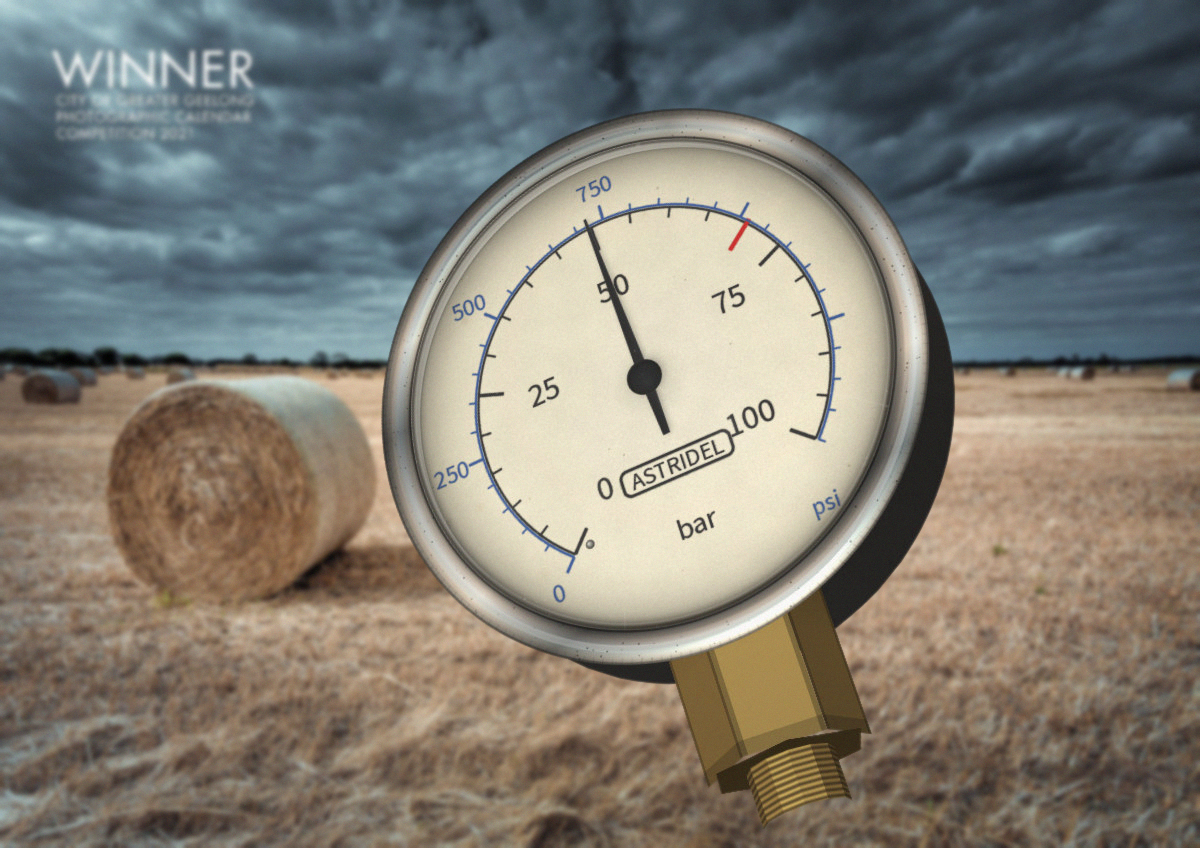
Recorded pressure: 50 bar
